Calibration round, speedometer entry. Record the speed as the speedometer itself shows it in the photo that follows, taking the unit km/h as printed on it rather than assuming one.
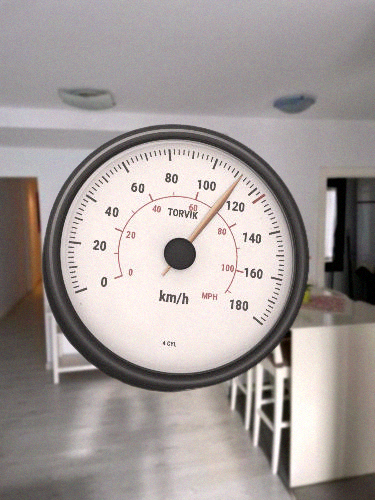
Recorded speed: 112 km/h
